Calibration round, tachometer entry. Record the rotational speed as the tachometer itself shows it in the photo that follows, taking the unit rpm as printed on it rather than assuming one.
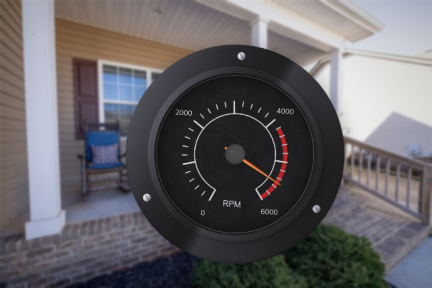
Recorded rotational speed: 5500 rpm
